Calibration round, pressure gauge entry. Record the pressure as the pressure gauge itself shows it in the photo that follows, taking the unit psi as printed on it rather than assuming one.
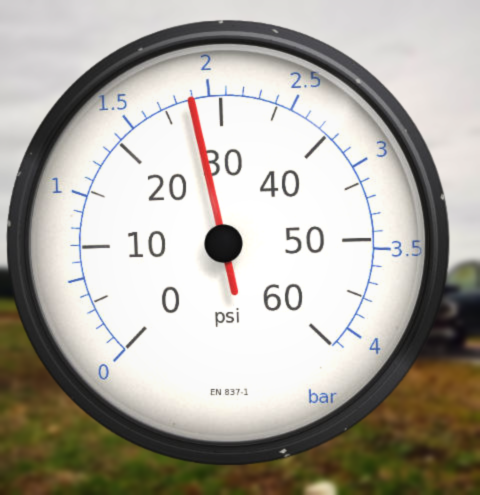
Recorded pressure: 27.5 psi
